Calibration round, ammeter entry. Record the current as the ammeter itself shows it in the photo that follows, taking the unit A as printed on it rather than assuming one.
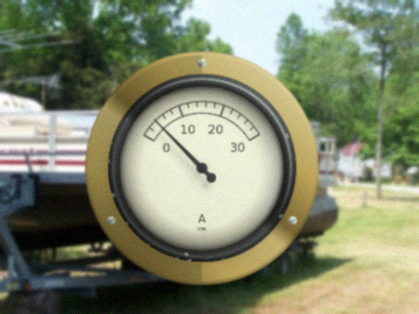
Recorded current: 4 A
